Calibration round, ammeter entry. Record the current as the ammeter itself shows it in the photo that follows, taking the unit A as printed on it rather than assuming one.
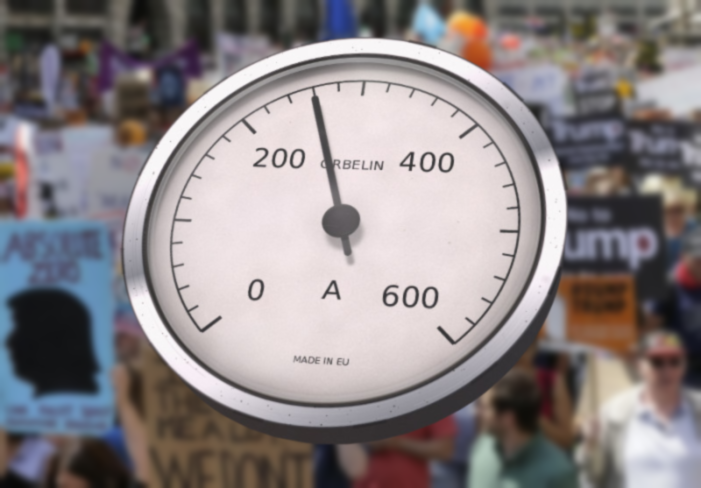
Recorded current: 260 A
